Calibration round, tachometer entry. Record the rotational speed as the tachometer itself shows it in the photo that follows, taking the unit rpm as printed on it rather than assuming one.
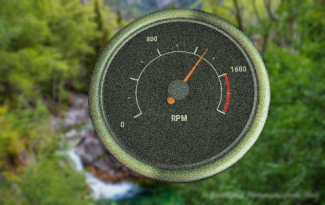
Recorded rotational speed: 1300 rpm
